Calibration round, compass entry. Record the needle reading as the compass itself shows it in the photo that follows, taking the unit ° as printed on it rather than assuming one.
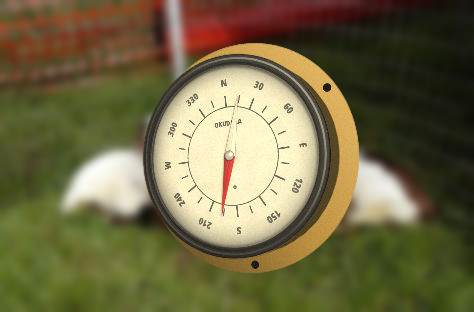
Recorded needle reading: 195 °
